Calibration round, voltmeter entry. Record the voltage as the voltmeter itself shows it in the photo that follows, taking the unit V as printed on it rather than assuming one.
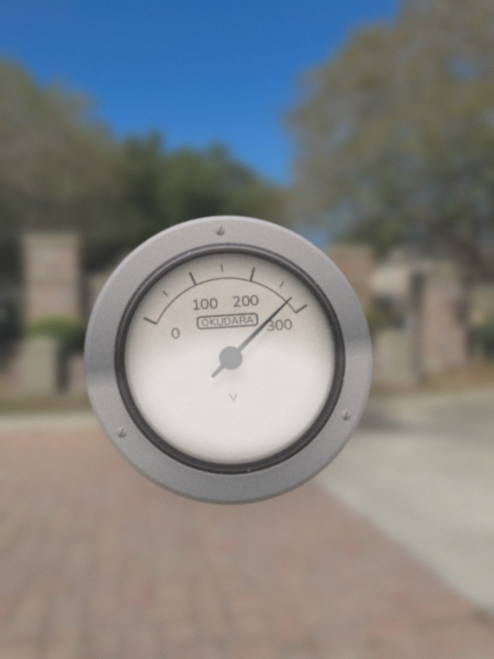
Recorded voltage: 275 V
